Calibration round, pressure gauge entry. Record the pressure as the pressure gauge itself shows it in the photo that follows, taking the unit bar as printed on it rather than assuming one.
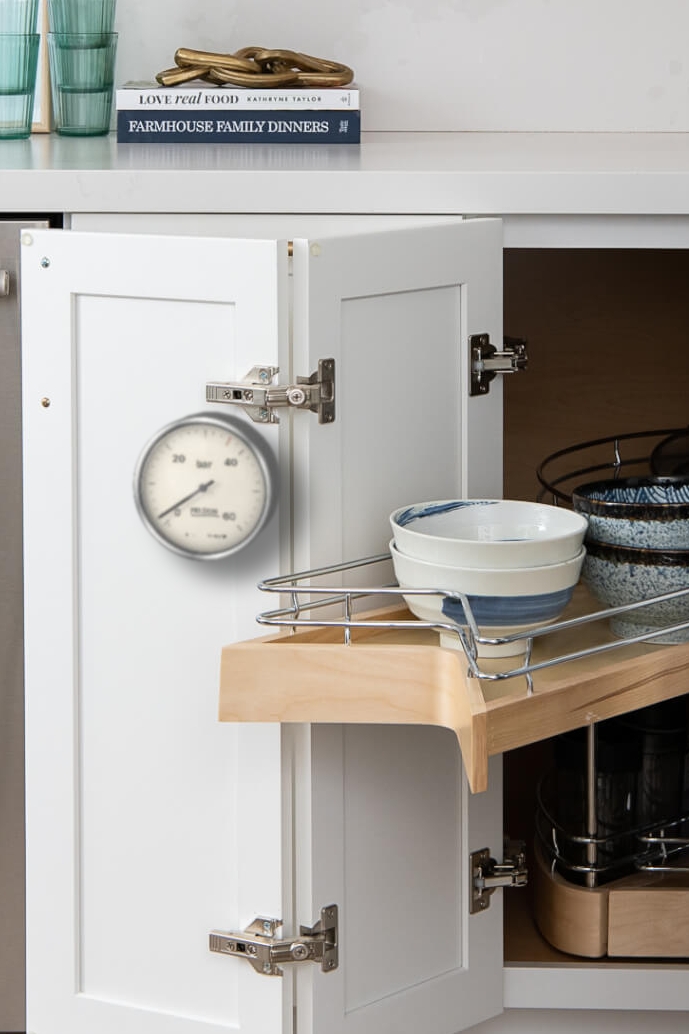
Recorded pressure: 2 bar
